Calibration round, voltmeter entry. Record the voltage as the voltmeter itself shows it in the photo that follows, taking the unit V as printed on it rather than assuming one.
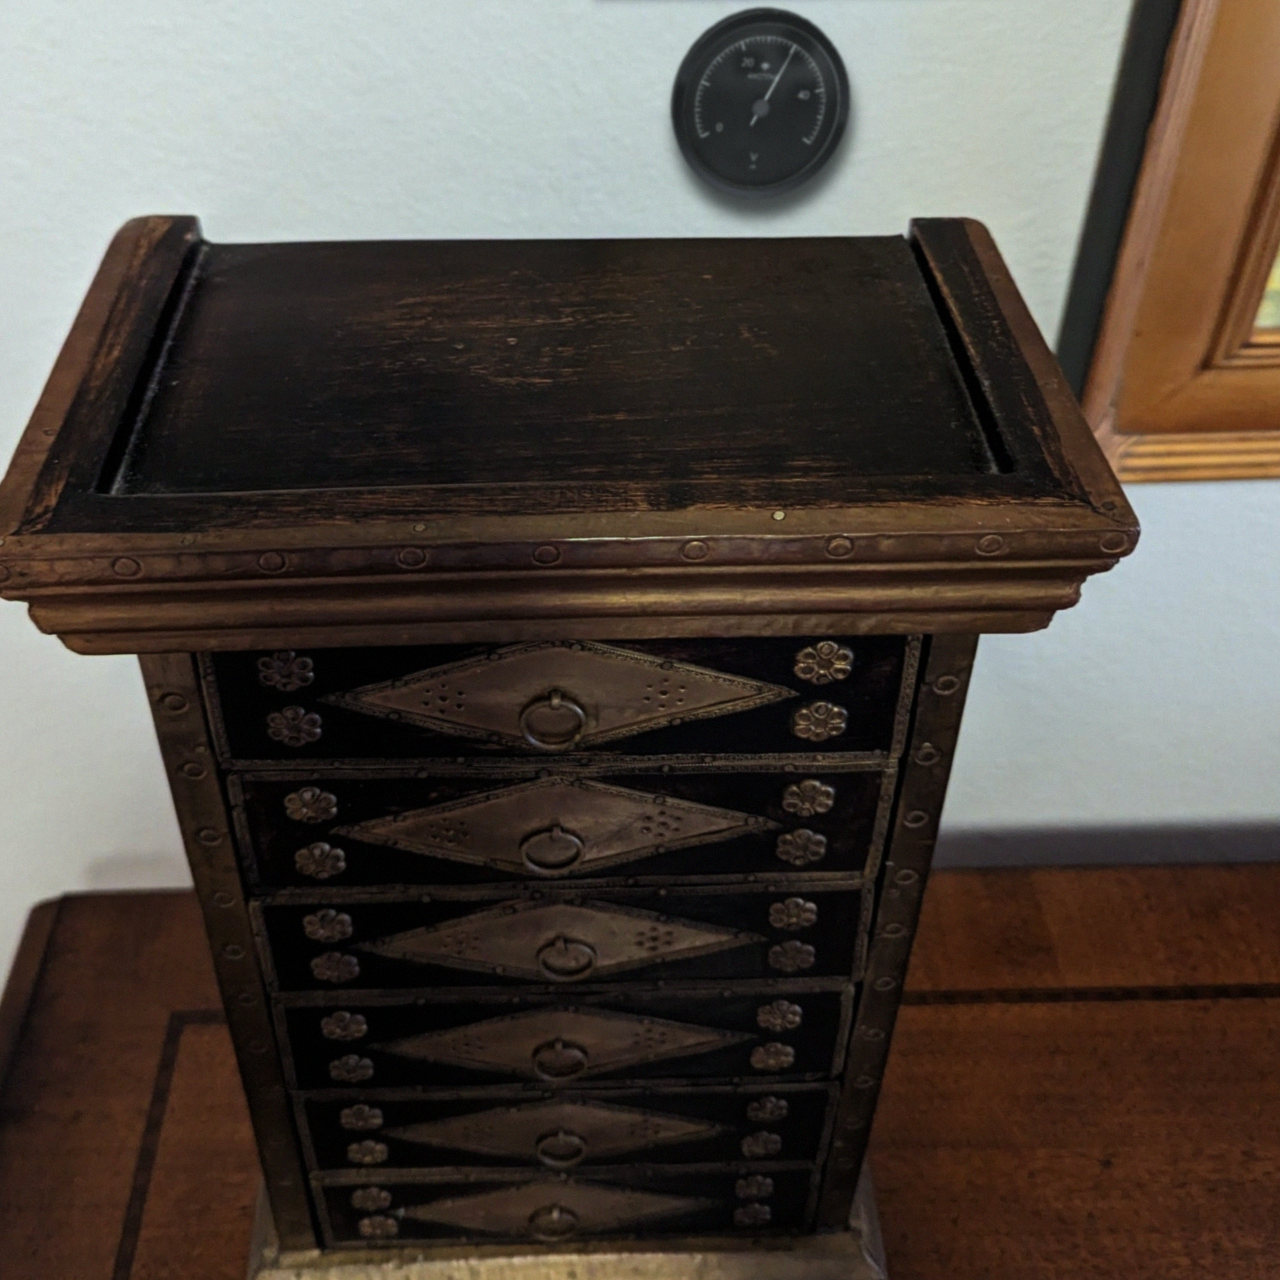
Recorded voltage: 30 V
